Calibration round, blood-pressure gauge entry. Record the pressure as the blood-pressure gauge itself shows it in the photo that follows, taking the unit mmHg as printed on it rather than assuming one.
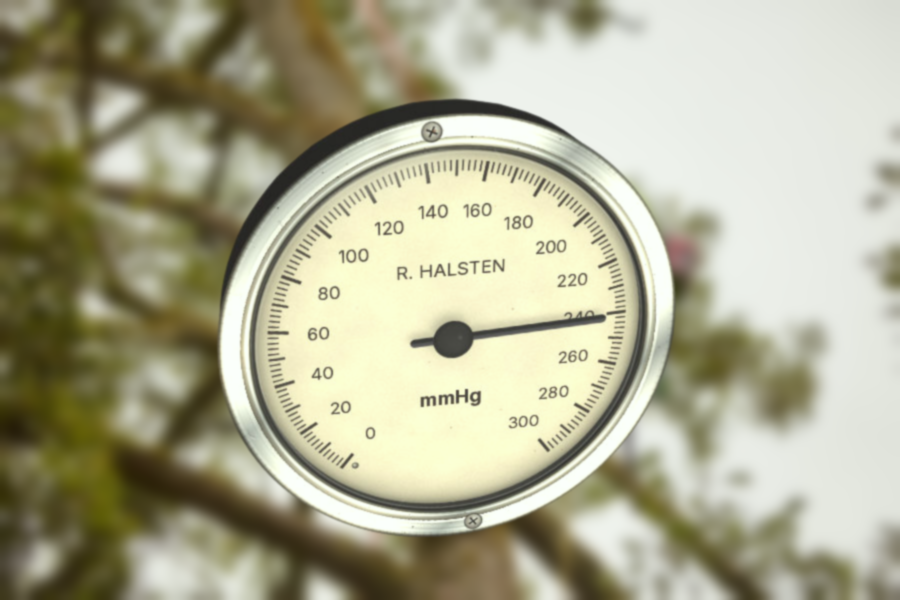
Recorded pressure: 240 mmHg
